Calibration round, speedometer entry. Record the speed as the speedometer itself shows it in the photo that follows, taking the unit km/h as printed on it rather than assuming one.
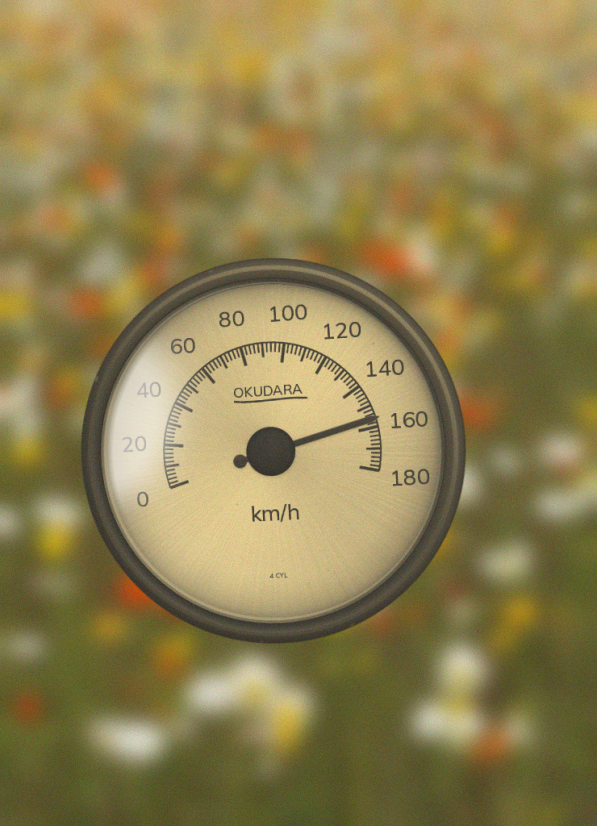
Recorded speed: 156 km/h
